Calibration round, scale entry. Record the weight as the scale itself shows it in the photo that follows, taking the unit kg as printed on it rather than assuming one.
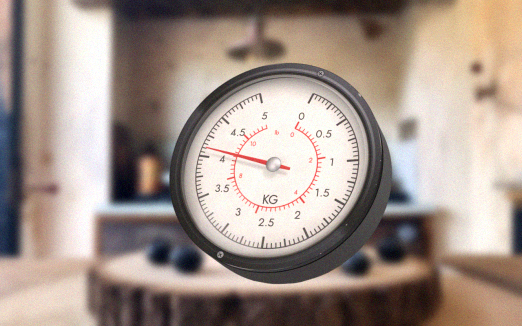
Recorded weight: 4.1 kg
